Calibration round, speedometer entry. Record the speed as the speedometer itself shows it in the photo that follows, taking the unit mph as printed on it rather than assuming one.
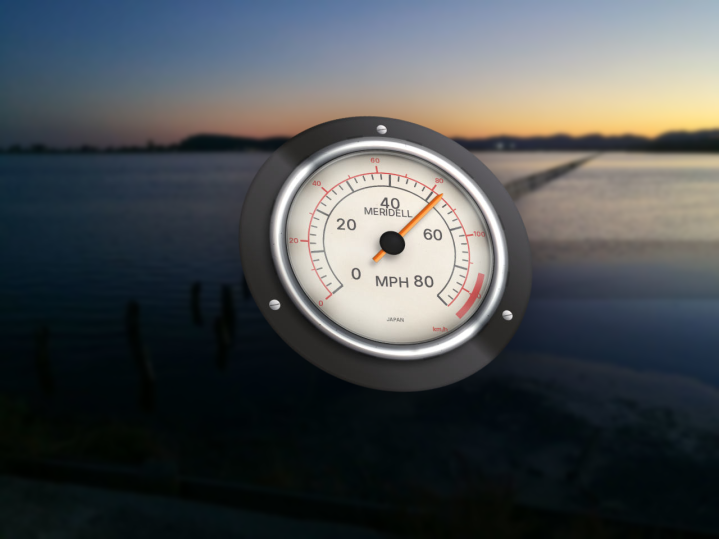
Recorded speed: 52 mph
